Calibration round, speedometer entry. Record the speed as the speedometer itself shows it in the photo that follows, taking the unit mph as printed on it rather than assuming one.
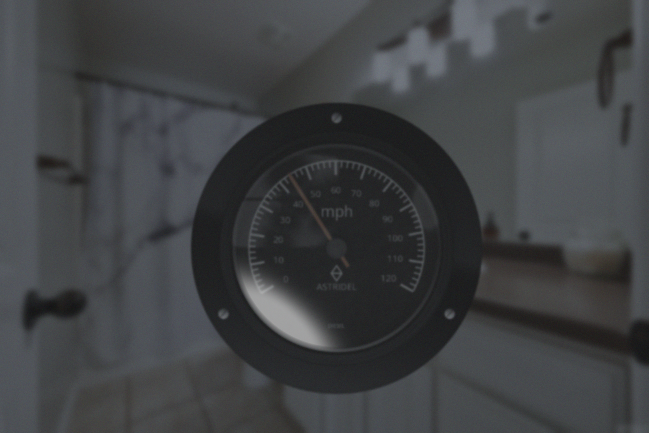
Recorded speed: 44 mph
